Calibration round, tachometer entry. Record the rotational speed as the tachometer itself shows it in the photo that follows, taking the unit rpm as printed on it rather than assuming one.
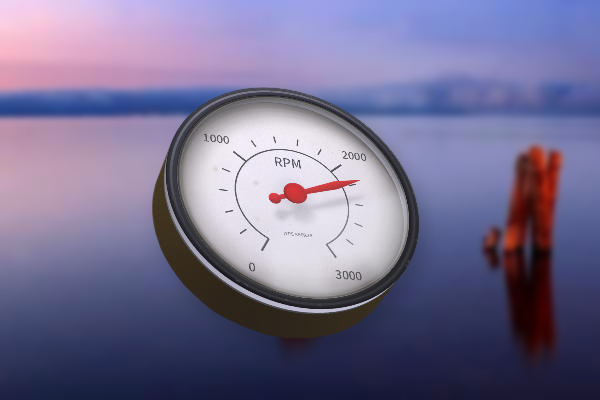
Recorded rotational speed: 2200 rpm
